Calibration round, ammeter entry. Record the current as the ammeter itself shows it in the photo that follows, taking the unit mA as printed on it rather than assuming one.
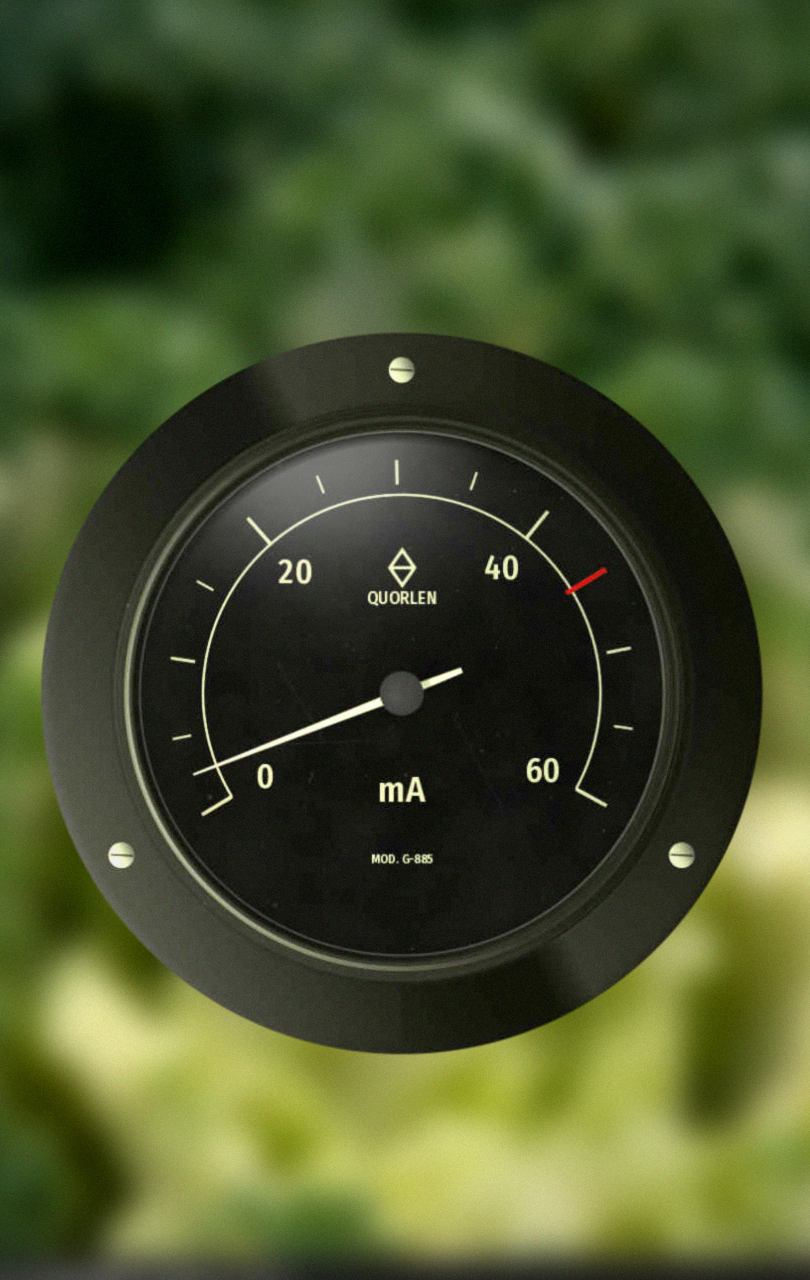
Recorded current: 2.5 mA
